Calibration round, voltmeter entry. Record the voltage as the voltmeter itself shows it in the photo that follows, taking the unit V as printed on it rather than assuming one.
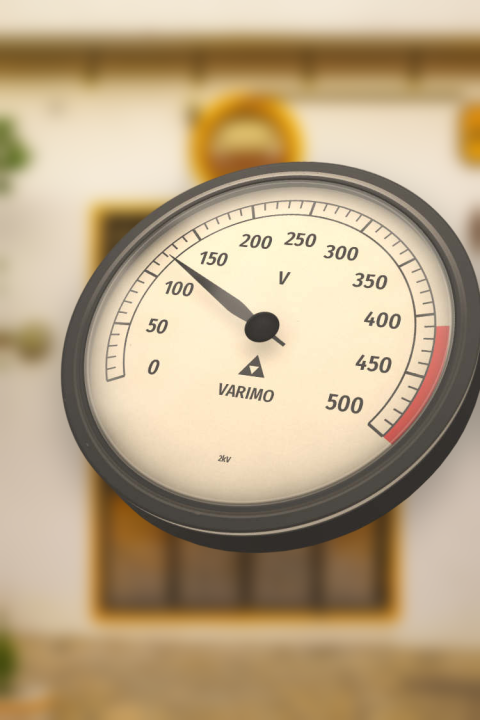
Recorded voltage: 120 V
